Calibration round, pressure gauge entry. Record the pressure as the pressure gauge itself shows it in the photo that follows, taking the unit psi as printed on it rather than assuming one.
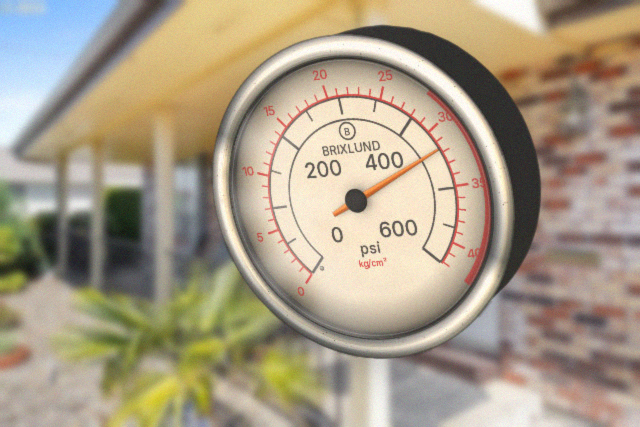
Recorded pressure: 450 psi
